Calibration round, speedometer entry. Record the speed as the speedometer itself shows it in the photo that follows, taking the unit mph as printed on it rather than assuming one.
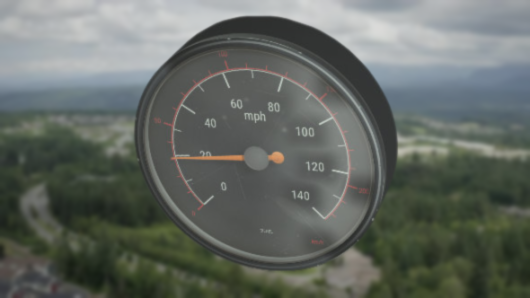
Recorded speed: 20 mph
